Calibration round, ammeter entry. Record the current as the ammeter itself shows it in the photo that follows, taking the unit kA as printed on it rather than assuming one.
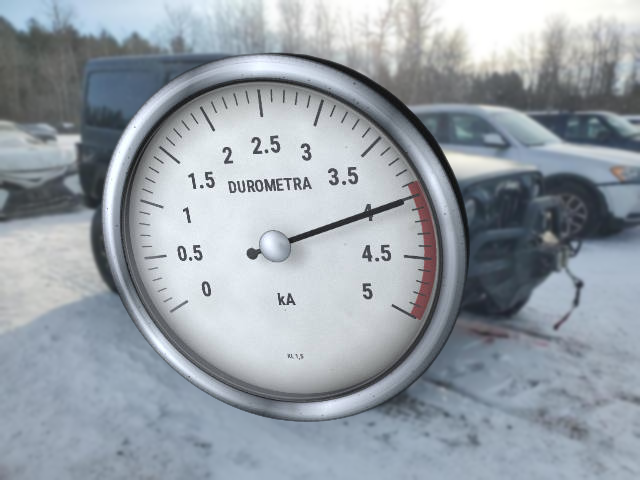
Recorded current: 4 kA
